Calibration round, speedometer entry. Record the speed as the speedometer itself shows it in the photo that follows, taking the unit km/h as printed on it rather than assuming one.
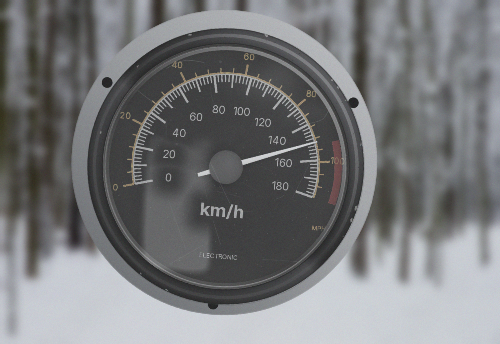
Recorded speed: 150 km/h
